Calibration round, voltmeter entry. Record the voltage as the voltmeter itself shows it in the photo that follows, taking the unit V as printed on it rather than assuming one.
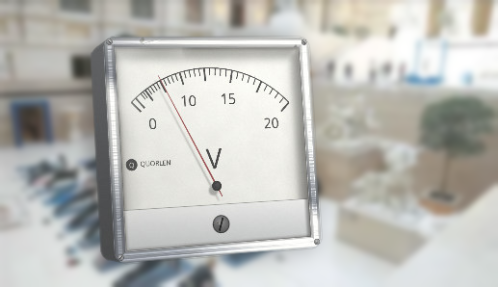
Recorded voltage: 7.5 V
